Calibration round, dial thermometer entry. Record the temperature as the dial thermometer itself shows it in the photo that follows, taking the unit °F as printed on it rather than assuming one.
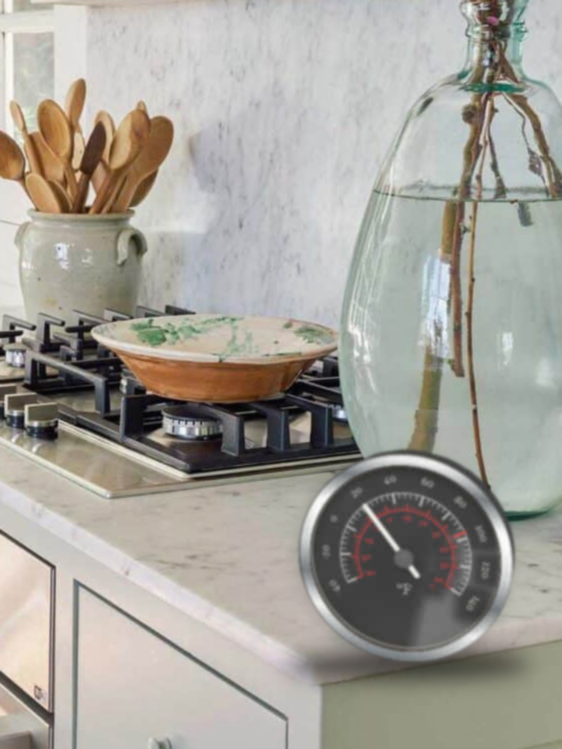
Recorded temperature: 20 °F
